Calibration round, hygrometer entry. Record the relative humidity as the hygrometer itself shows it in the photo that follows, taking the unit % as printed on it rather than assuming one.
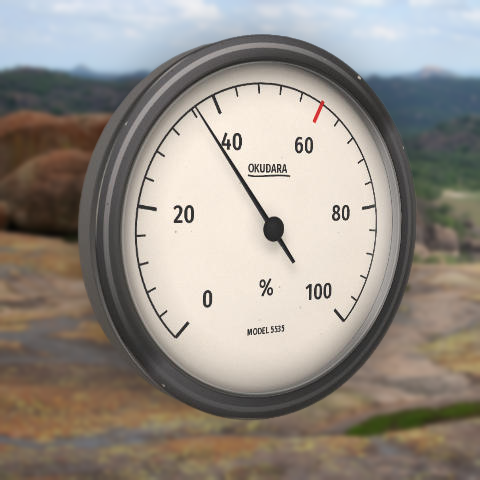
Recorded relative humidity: 36 %
